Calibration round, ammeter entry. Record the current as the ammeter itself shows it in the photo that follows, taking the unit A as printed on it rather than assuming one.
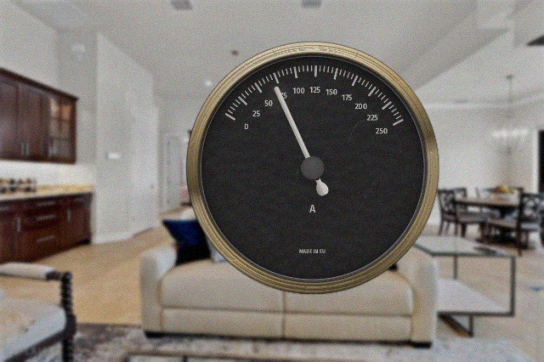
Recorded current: 70 A
